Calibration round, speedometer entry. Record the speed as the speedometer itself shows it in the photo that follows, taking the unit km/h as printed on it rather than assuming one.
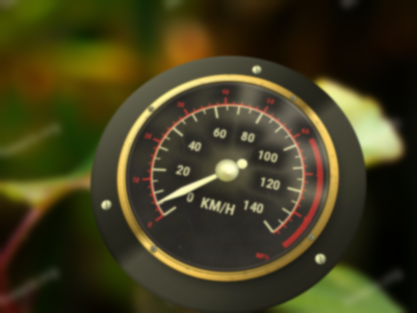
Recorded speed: 5 km/h
